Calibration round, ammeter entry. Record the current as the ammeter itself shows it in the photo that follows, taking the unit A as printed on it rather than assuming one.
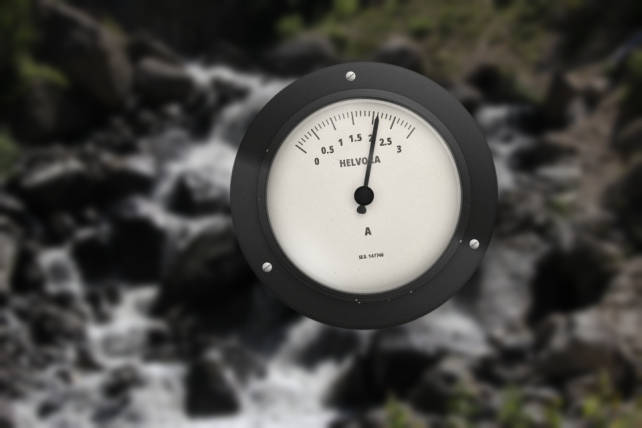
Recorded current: 2.1 A
